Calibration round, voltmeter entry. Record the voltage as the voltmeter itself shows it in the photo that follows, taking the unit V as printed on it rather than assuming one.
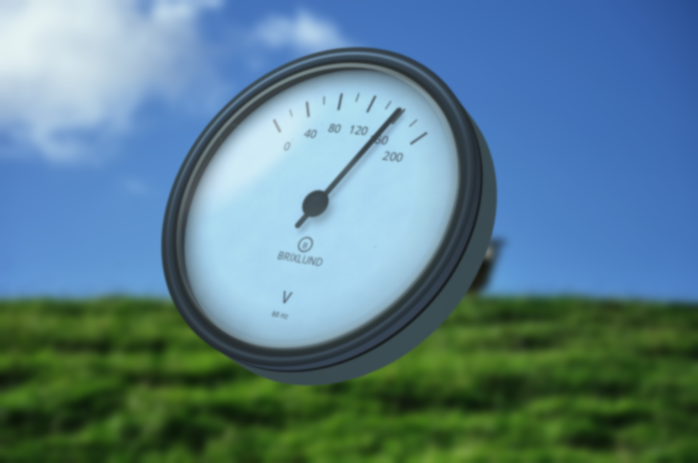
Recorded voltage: 160 V
